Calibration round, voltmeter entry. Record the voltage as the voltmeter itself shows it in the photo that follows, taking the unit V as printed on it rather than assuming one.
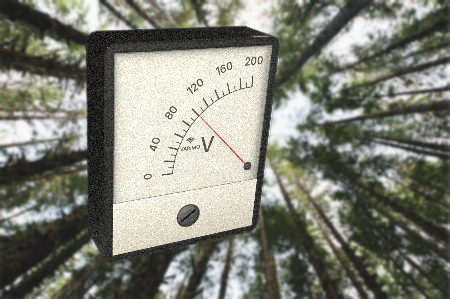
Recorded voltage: 100 V
